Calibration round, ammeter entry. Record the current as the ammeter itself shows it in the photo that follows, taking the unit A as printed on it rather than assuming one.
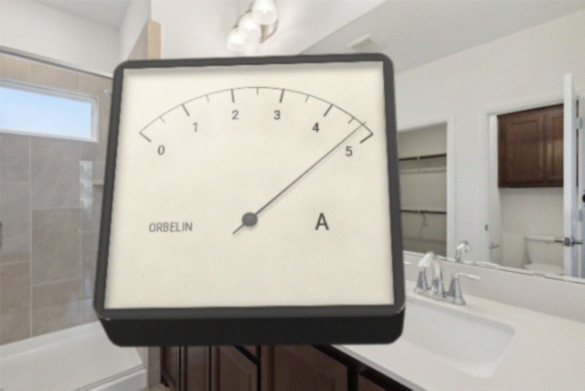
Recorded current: 4.75 A
